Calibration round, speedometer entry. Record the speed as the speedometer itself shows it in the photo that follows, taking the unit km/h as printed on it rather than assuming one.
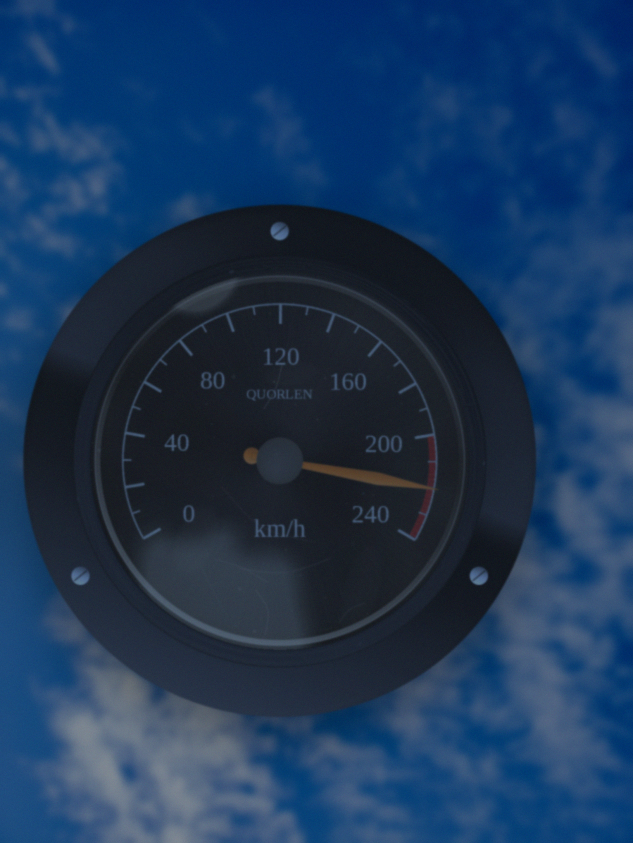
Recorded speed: 220 km/h
